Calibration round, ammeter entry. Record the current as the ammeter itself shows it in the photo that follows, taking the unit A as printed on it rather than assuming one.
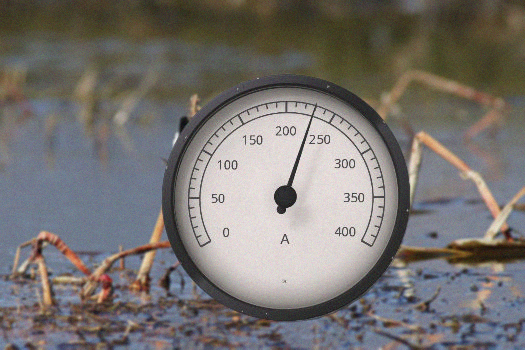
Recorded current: 230 A
